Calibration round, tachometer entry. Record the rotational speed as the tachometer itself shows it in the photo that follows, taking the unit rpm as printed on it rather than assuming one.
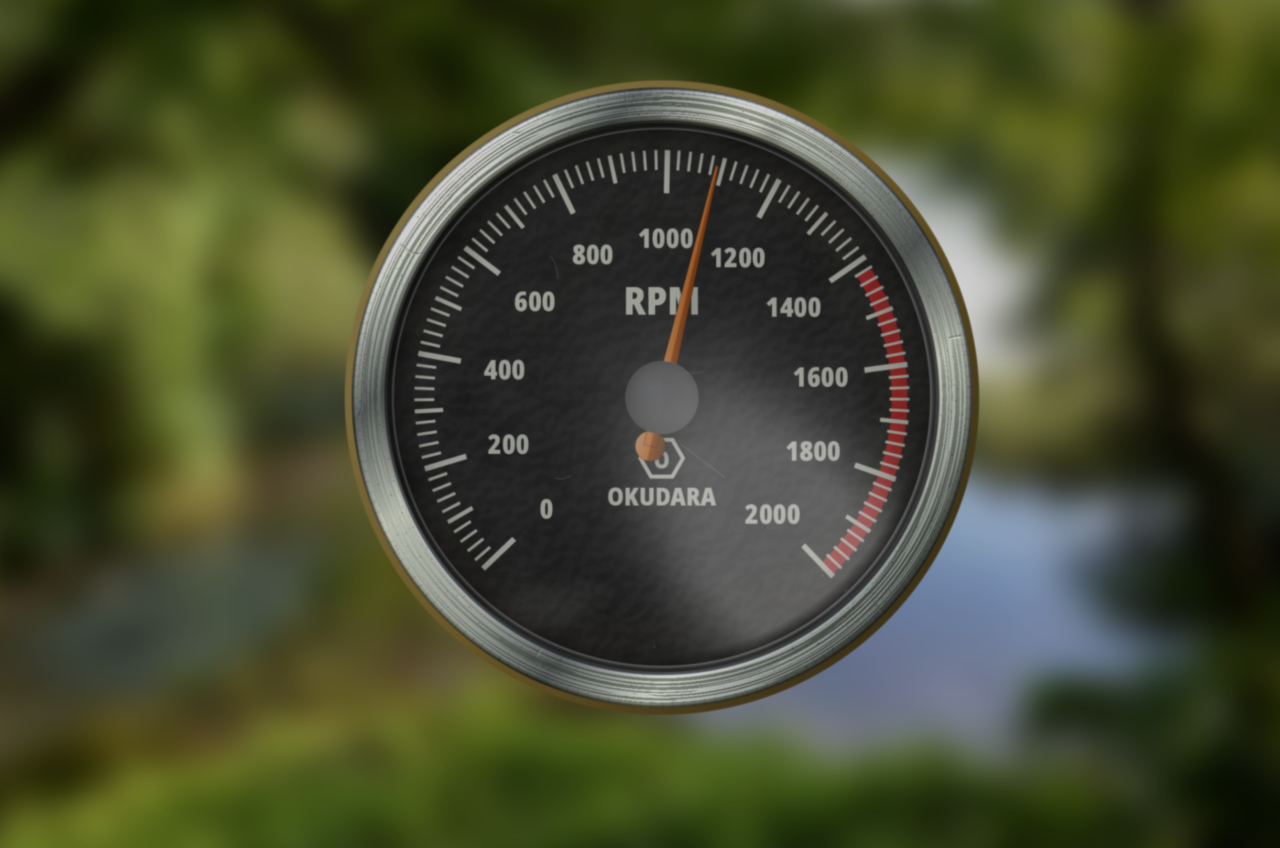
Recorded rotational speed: 1090 rpm
